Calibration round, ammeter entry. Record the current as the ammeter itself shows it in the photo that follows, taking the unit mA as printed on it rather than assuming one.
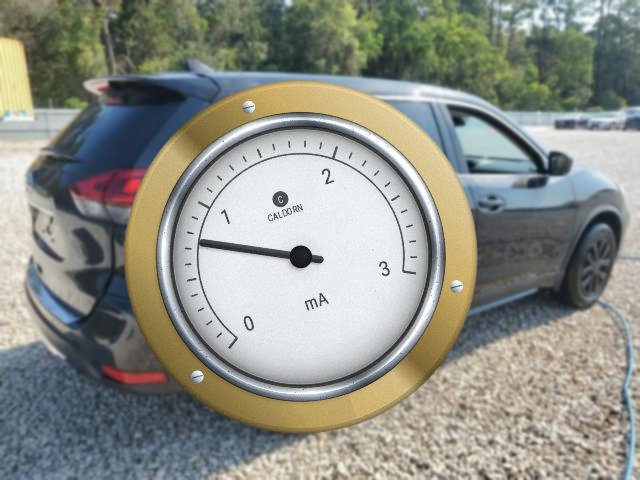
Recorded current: 0.75 mA
